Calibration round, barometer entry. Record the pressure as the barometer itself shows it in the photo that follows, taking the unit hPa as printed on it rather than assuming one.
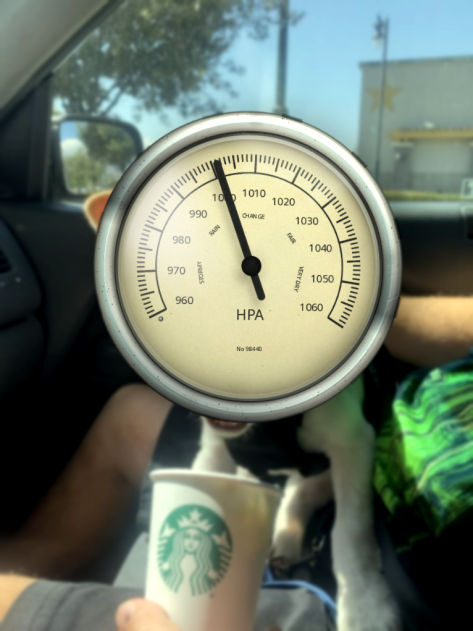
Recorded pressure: 1001 hPa
